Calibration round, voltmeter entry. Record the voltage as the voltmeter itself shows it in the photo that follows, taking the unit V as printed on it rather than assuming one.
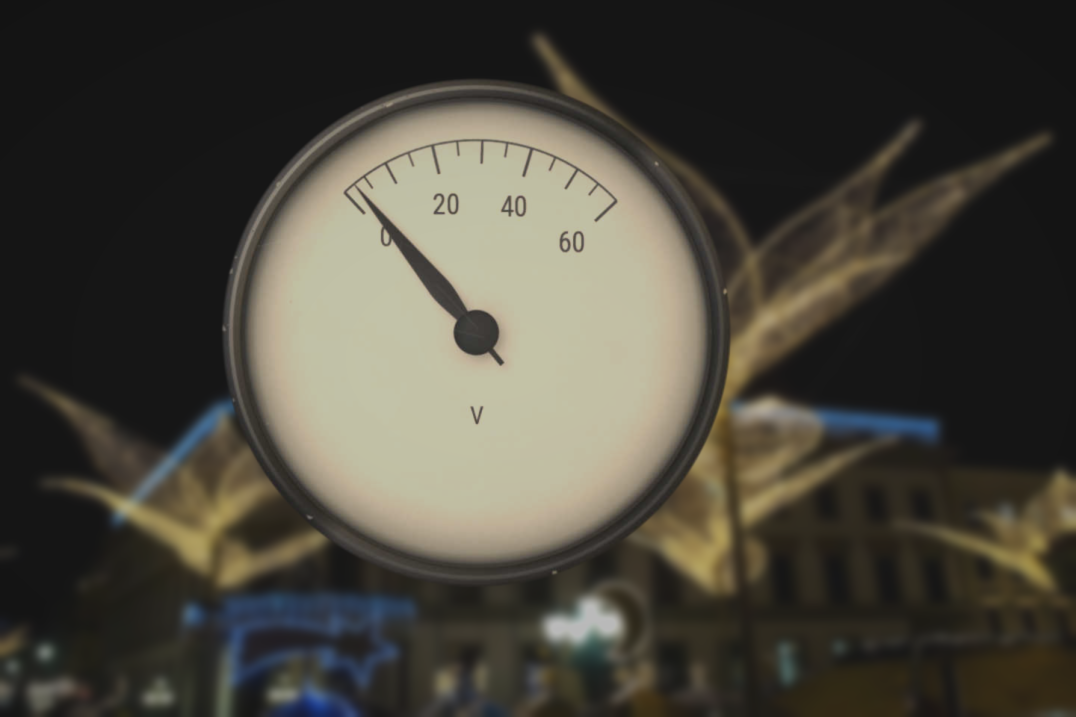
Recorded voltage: 2.5 V
